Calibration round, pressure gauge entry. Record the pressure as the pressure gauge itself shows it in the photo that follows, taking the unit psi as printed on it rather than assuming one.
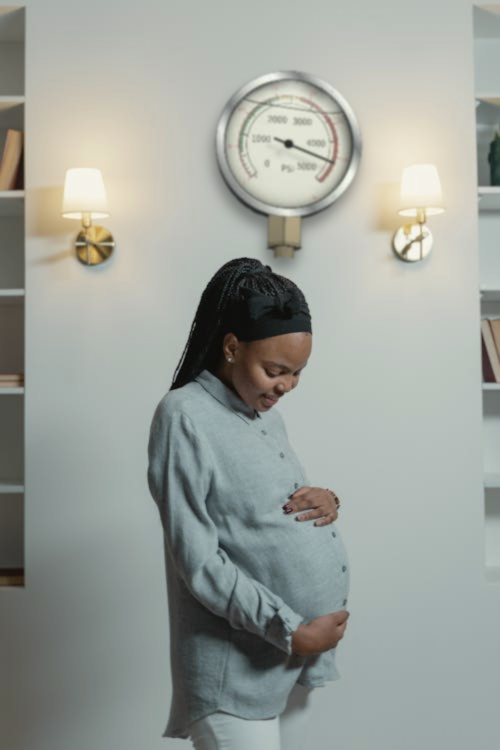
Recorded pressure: 4500 psi
